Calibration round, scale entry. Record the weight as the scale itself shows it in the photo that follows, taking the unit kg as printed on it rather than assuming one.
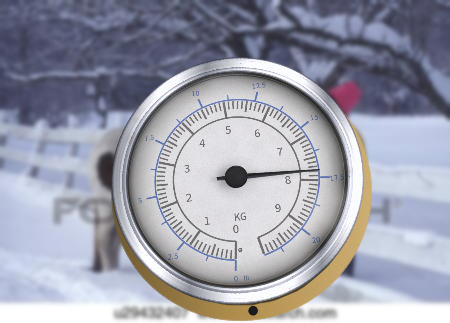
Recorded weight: 7.8 kg
